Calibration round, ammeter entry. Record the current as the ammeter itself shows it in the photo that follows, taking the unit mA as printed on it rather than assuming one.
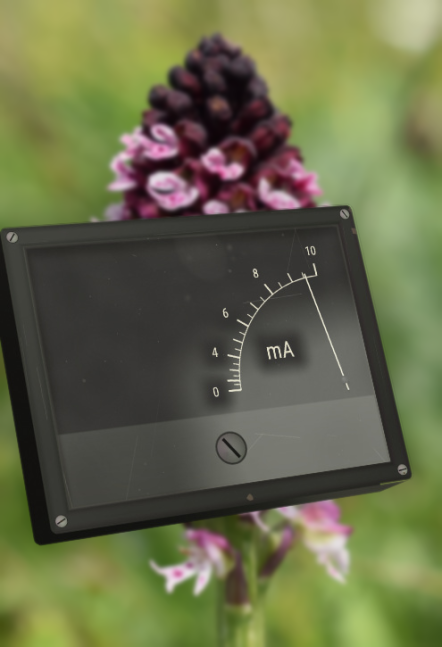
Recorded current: 9.5 mA
